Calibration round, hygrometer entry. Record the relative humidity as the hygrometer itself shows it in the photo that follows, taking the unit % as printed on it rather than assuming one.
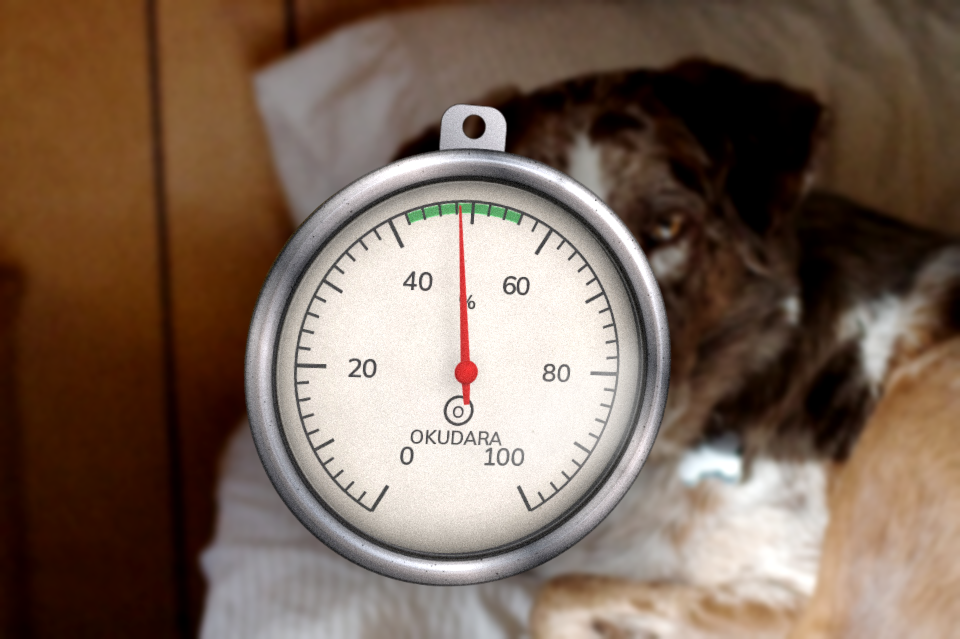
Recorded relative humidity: 48 %
